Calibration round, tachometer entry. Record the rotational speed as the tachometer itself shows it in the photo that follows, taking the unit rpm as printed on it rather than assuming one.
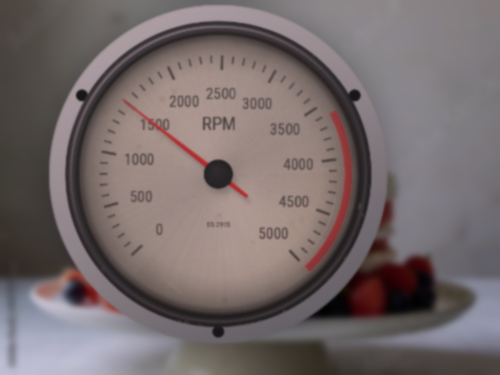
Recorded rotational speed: 1500 rpm
